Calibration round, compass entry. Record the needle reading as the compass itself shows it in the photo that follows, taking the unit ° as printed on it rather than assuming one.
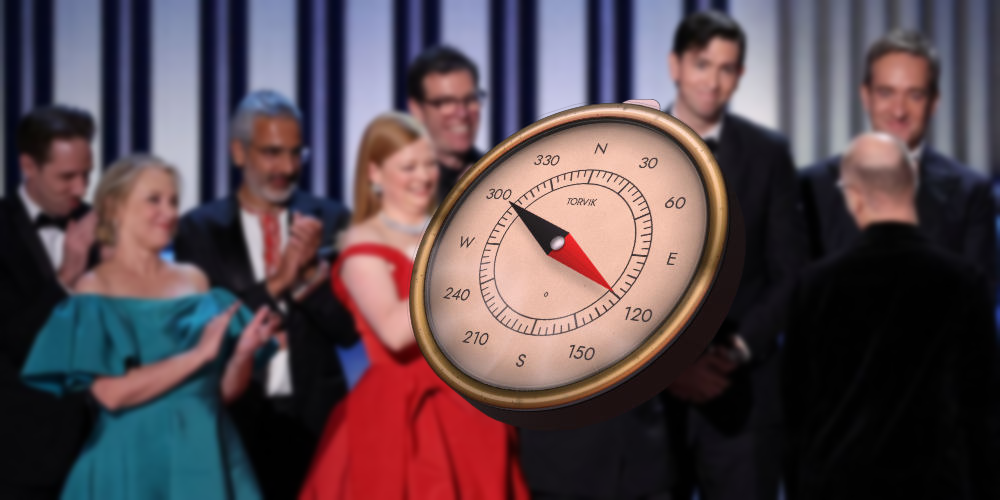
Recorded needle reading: 120 °
